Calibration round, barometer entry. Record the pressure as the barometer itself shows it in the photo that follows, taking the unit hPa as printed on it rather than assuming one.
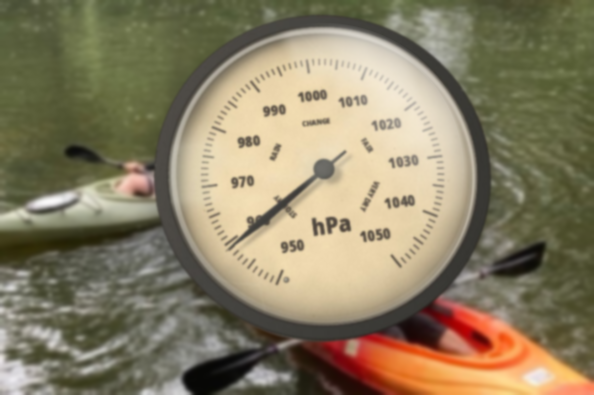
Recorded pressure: 959 hPa
